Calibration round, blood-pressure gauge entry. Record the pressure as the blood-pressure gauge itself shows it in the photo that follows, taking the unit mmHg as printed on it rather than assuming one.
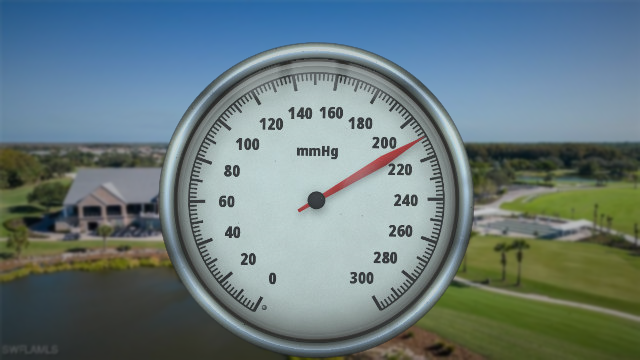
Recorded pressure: 210 mmHg
